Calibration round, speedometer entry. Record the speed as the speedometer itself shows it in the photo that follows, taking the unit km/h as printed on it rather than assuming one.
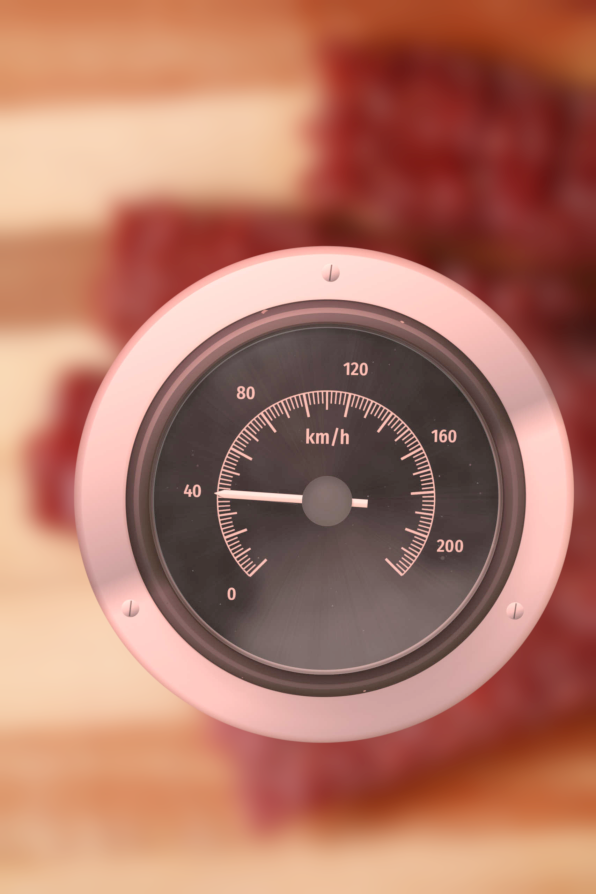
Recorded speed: 40 km/h
